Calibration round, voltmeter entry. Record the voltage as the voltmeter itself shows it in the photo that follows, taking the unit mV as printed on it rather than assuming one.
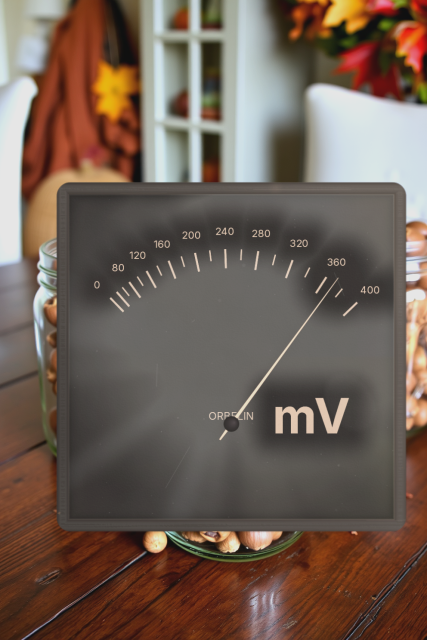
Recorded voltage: 370 mV
